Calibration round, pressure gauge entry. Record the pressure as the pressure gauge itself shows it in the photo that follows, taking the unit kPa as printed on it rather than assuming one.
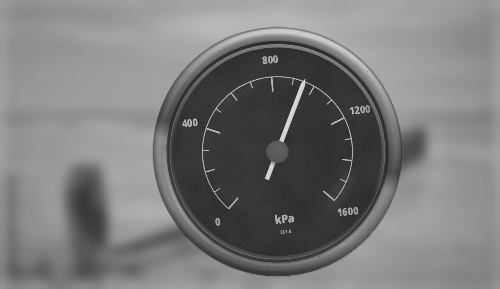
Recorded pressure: 950 kPa
